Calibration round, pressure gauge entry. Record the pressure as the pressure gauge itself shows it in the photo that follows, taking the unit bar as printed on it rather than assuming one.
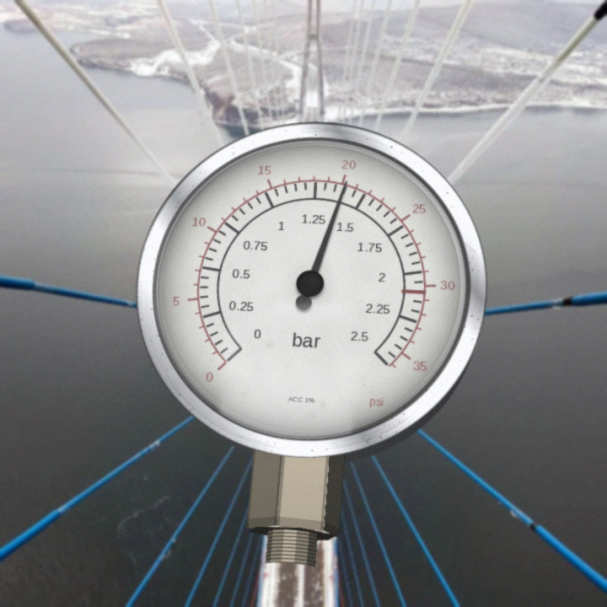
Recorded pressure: 1.4 bar
